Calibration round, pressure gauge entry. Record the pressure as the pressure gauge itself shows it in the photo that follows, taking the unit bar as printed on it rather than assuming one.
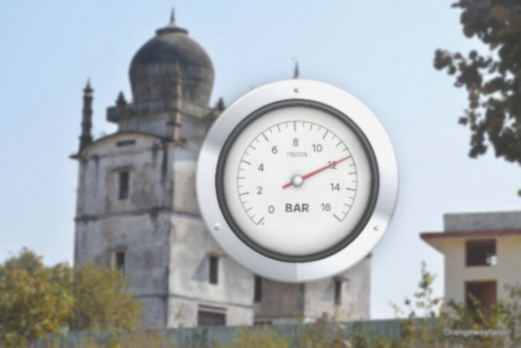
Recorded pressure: 12 bar
